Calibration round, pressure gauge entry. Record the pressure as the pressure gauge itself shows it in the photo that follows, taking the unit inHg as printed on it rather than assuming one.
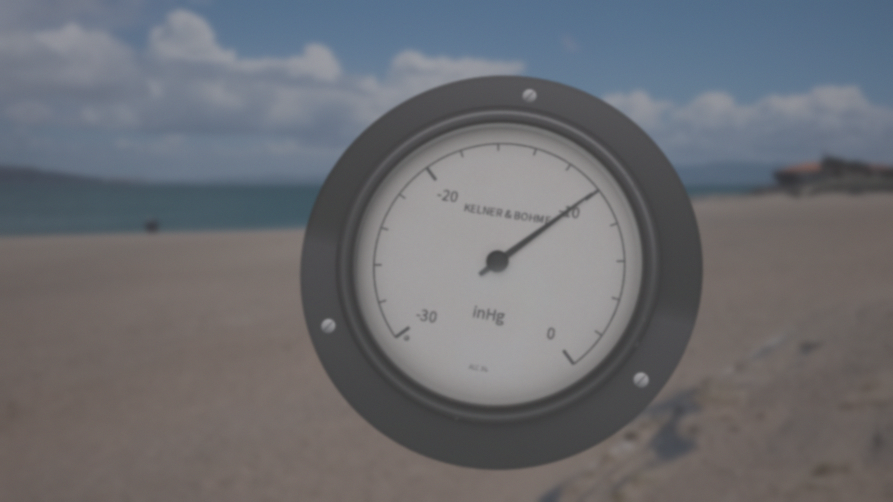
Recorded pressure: -10 inHg
